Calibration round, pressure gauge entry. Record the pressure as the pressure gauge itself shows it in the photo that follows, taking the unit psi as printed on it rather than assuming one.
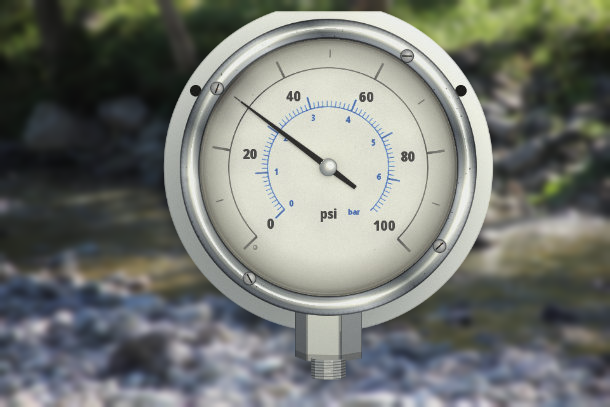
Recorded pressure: 30 psi
